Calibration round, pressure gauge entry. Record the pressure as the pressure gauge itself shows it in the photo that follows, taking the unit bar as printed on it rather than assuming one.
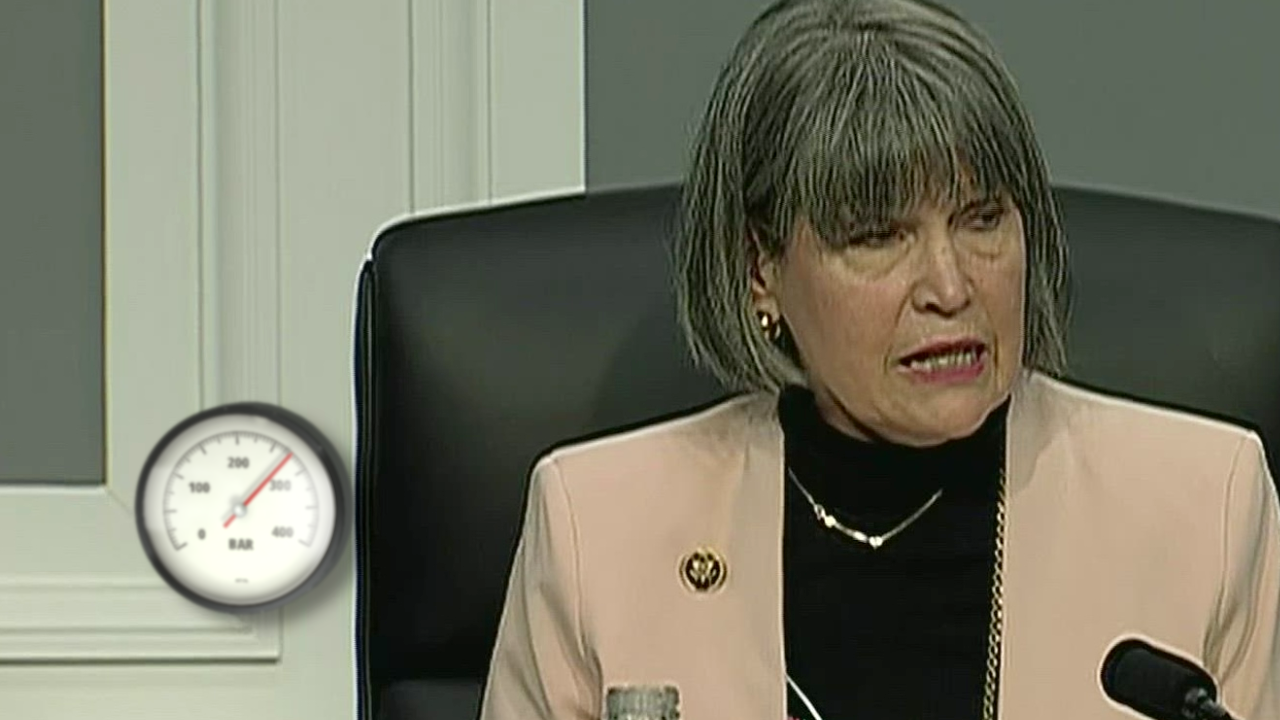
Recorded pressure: 275 bar
